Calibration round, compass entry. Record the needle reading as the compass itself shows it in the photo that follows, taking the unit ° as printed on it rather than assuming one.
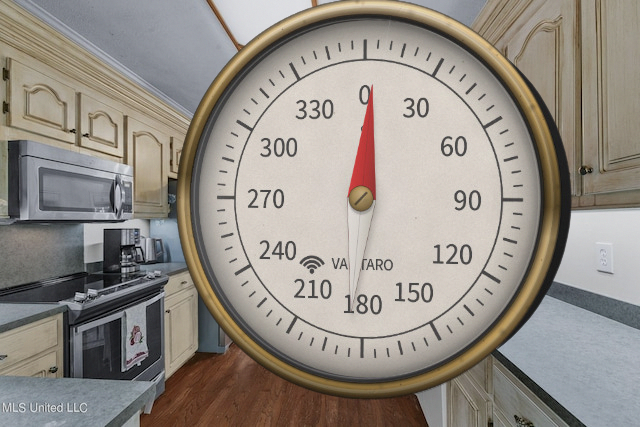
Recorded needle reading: 5 °
